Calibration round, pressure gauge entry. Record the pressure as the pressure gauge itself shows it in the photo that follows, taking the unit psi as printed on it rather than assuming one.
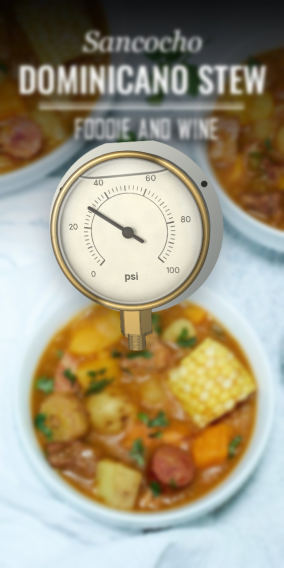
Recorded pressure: 30 psi
